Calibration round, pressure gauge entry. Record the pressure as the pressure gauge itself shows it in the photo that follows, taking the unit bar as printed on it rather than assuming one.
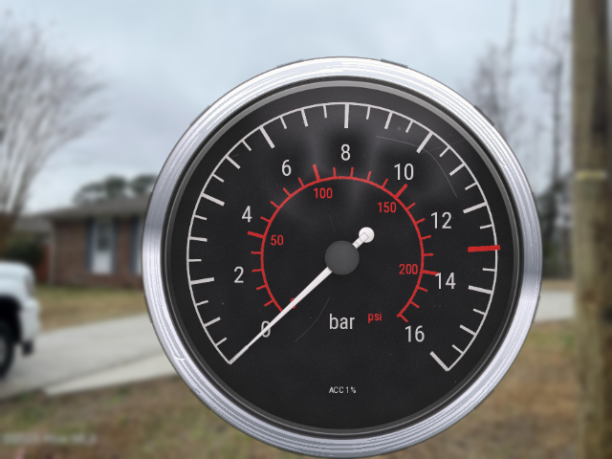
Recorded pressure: 0 bar
